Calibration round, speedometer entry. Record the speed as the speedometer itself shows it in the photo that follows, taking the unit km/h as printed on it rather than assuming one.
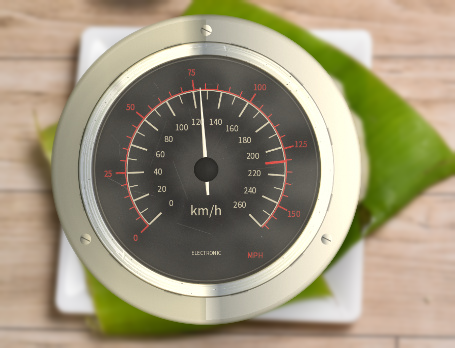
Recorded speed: 125 km/h
